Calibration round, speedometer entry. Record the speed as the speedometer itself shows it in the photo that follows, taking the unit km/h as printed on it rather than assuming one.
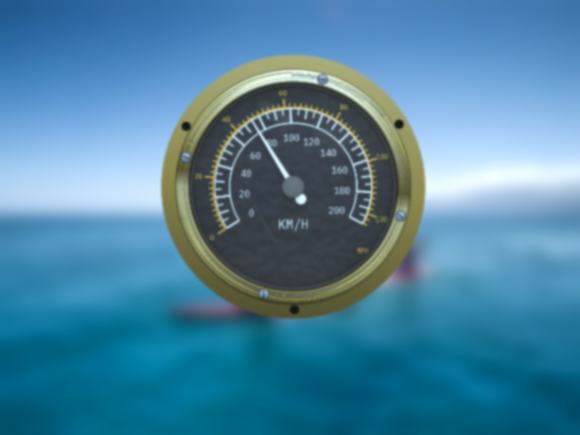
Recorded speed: 75 km/h
